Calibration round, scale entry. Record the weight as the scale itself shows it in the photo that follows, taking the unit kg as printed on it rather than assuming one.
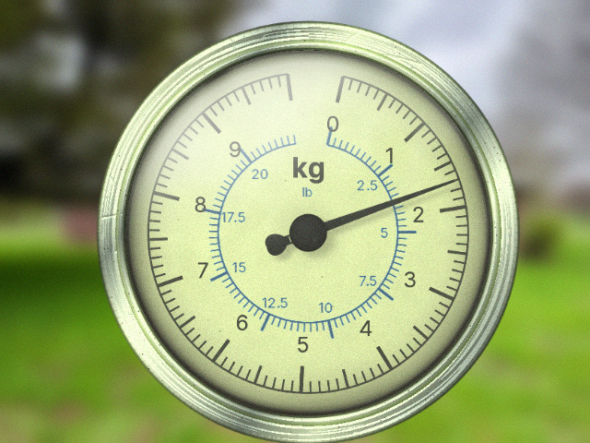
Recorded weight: 1.7 kg
